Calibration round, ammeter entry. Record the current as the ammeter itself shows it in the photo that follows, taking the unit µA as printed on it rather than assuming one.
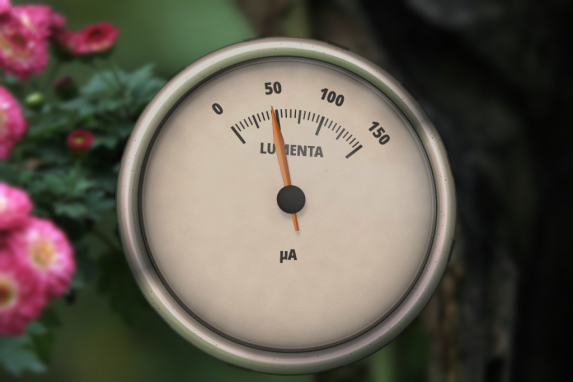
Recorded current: 45 µA
